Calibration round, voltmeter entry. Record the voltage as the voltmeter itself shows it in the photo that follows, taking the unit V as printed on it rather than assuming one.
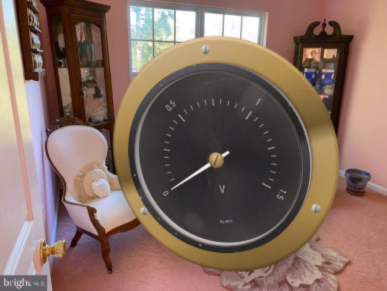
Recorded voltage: 0 V
